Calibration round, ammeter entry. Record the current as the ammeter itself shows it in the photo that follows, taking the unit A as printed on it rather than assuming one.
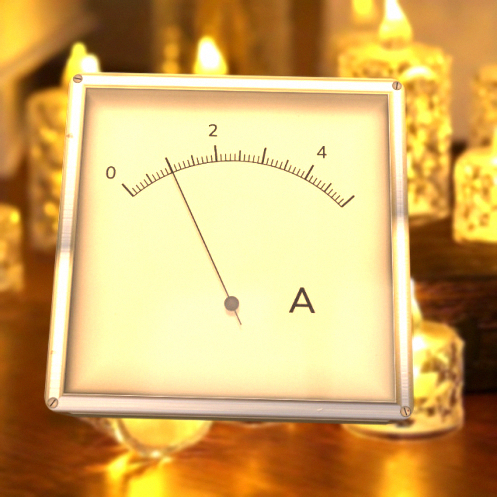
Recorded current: 1 A
